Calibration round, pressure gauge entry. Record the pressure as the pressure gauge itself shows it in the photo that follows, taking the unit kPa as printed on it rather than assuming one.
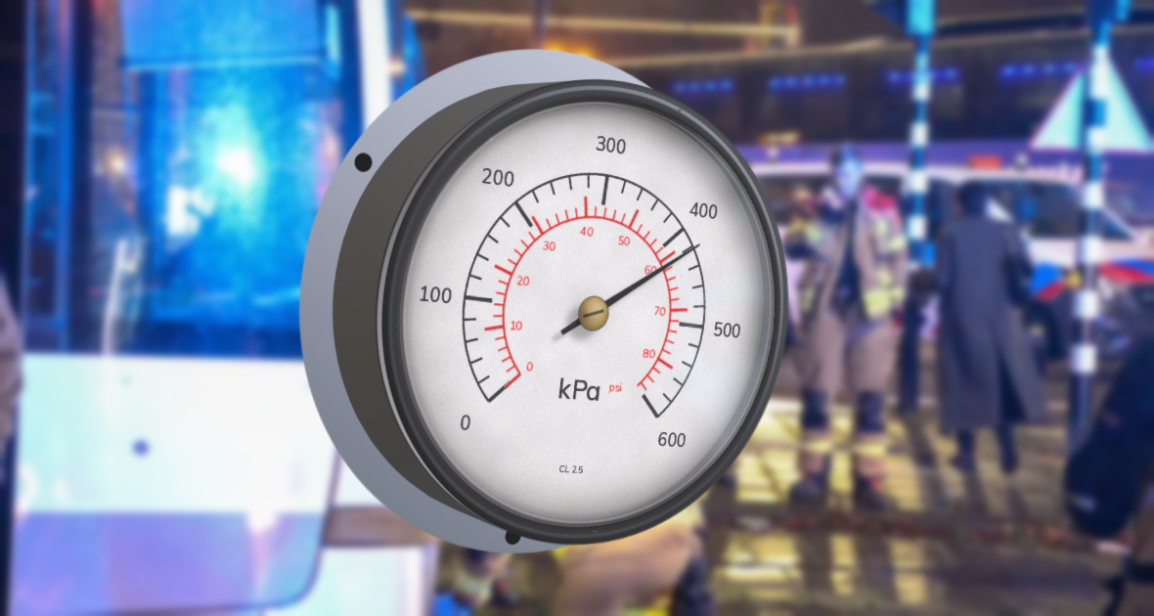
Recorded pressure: 420 kPa
